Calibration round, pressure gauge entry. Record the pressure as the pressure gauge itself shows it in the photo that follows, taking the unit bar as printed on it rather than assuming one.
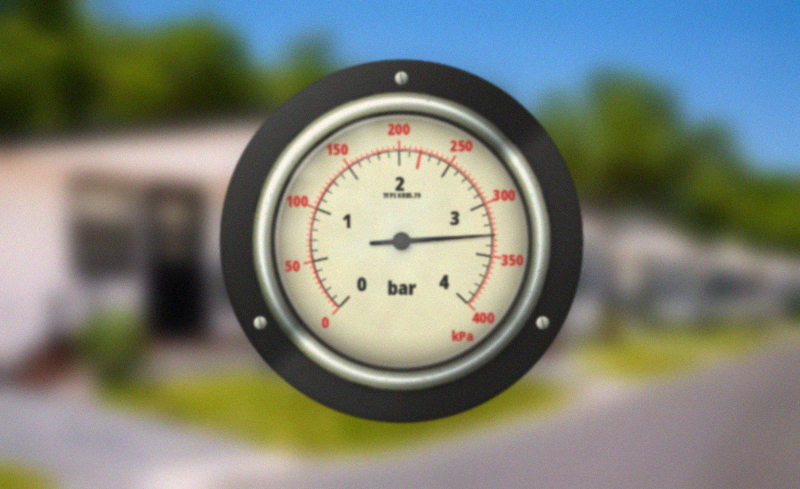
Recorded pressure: 3.3 bar
